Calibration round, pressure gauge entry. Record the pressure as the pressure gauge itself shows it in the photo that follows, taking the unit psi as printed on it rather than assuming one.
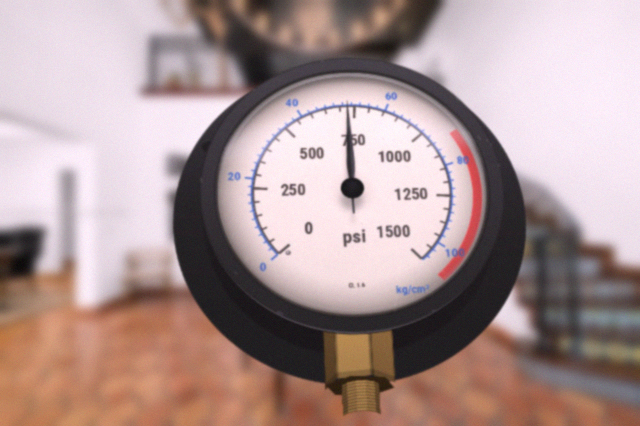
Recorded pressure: 725 psi
